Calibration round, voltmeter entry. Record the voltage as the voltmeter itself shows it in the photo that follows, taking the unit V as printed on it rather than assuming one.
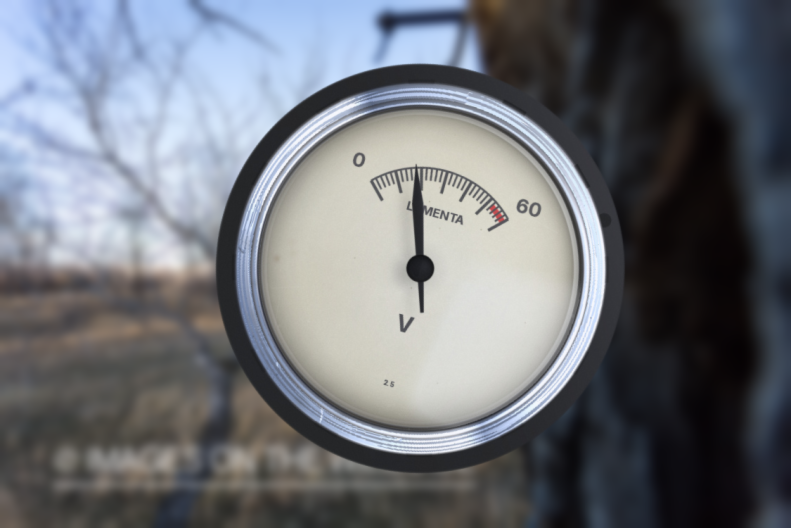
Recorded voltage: 18 V
